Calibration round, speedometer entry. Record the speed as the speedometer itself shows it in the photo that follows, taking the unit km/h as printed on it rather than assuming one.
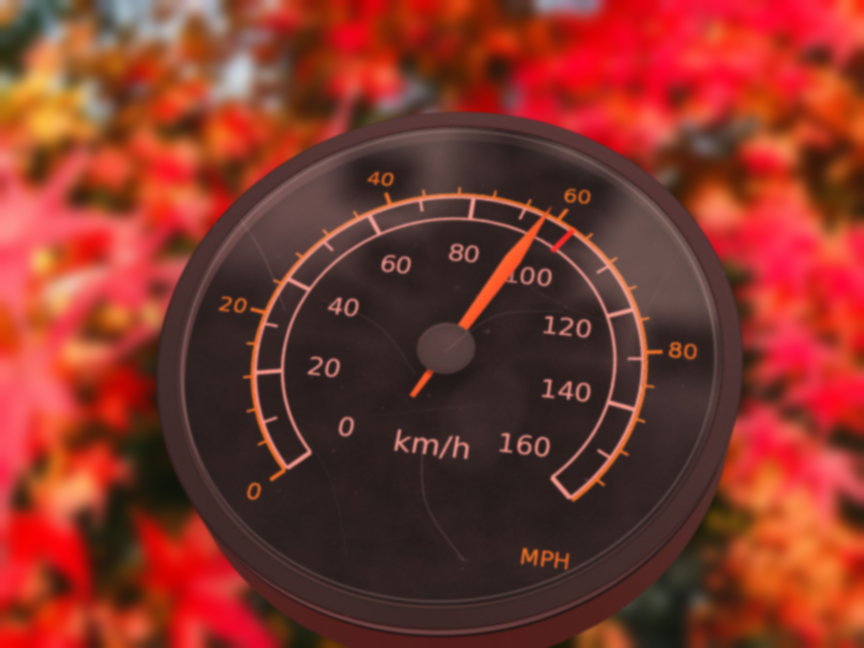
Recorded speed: 95 km/h
